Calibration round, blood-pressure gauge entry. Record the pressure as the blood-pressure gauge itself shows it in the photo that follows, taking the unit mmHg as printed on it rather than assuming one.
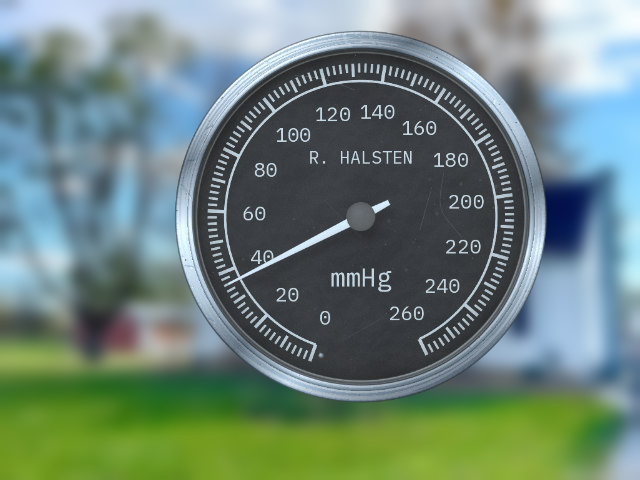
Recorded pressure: 36 mmHg
